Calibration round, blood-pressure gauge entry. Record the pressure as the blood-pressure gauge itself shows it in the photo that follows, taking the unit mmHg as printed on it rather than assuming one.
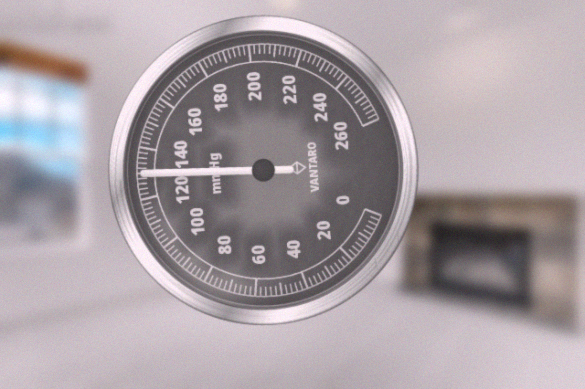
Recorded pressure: 130 mmHg
